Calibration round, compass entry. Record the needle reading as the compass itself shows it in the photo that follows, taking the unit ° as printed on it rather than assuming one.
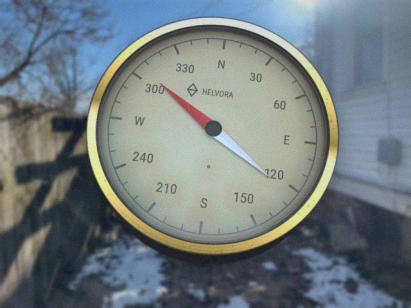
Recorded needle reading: 305 °
